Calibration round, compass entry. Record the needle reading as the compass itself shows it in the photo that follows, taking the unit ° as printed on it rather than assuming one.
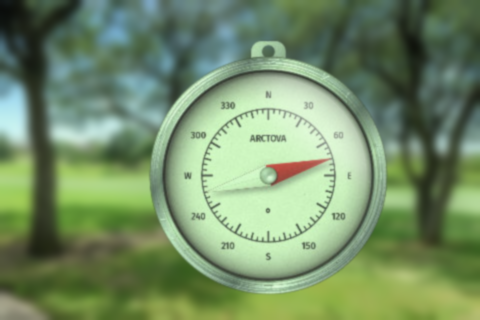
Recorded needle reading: 75 °
